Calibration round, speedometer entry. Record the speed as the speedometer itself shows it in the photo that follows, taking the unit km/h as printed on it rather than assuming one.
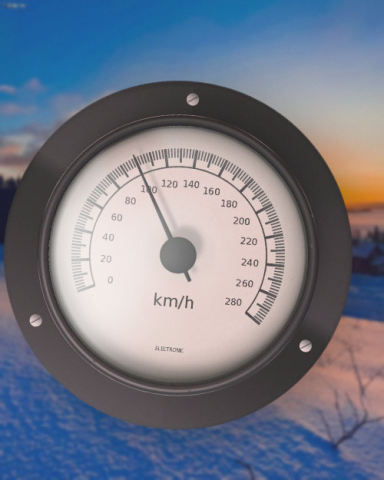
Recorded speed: 100 km/h
